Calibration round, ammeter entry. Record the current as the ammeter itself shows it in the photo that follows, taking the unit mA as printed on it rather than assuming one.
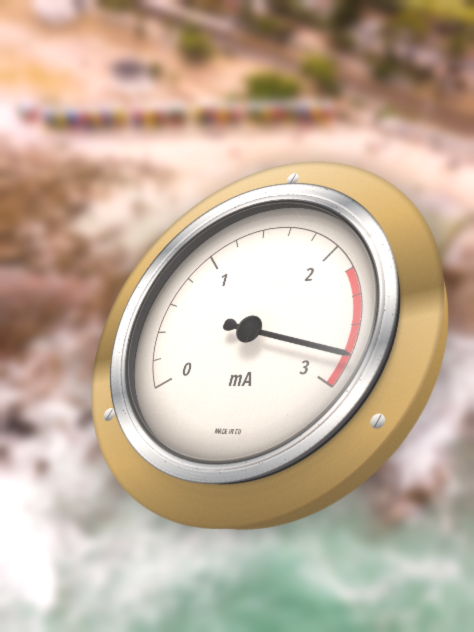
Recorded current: 2.8 mA
